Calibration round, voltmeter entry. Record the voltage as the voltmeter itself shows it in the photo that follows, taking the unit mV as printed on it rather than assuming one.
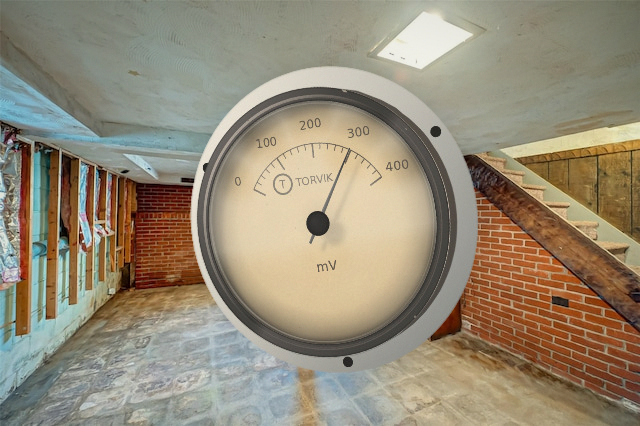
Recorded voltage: 300 mV
